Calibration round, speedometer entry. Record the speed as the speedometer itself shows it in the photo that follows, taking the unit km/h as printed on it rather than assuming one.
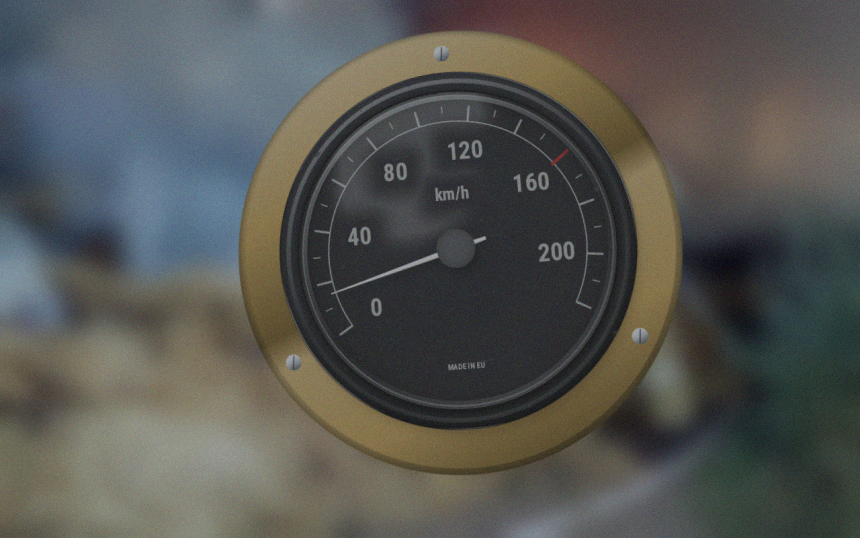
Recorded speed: 15 km/h
